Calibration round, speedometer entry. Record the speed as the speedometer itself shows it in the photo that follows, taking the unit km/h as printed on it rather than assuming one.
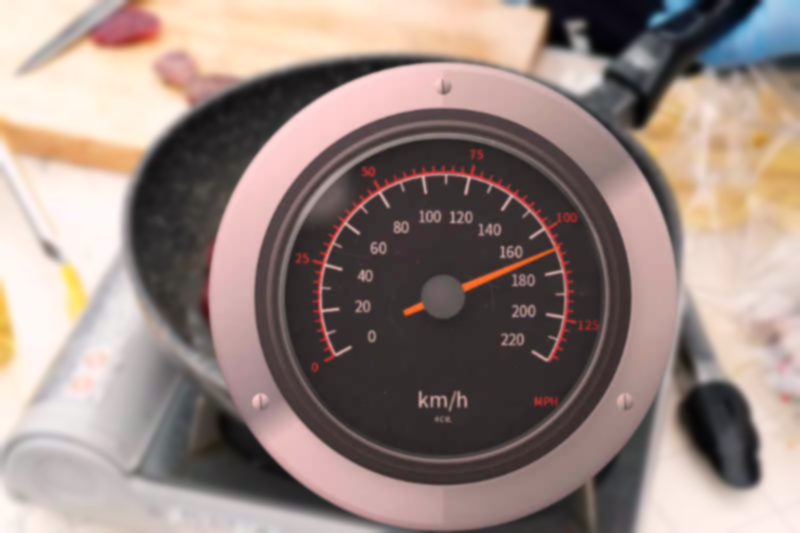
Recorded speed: 170 km/h
